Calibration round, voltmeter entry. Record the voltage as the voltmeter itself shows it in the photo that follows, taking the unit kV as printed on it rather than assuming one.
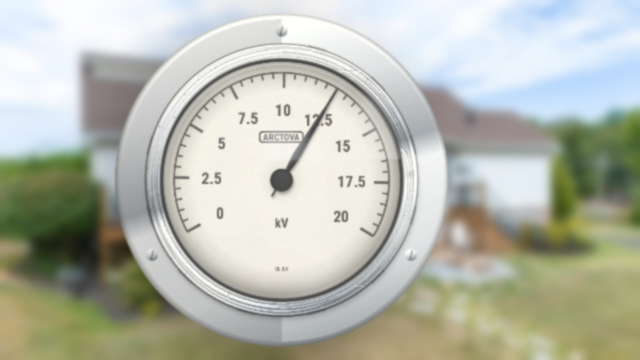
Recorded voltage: 12.5 kV
